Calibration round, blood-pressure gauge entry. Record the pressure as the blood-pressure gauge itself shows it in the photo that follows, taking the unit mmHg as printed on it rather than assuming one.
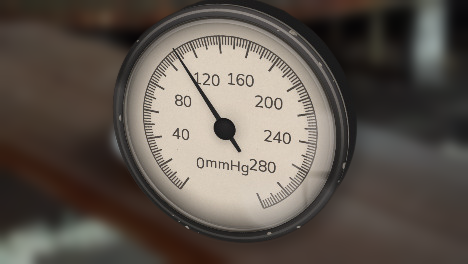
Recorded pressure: 110 mmHg
